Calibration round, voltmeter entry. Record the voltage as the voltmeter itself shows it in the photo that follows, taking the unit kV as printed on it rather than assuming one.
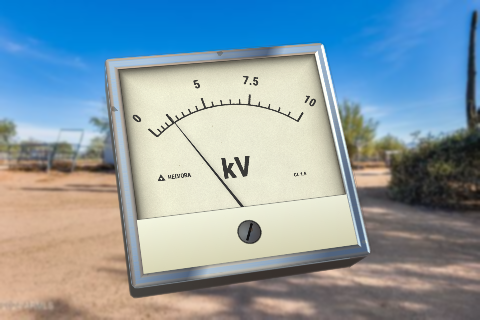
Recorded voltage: 2.5 kV
